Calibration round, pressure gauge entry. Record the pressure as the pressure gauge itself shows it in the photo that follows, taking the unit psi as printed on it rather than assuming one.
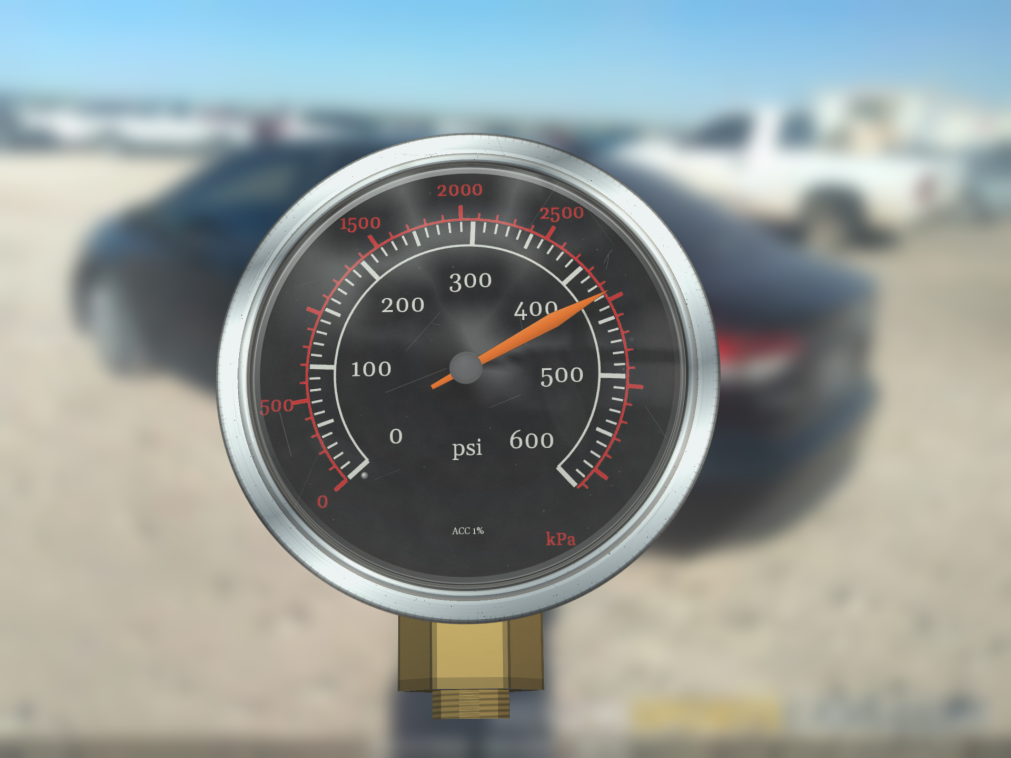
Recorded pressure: 430 psi
